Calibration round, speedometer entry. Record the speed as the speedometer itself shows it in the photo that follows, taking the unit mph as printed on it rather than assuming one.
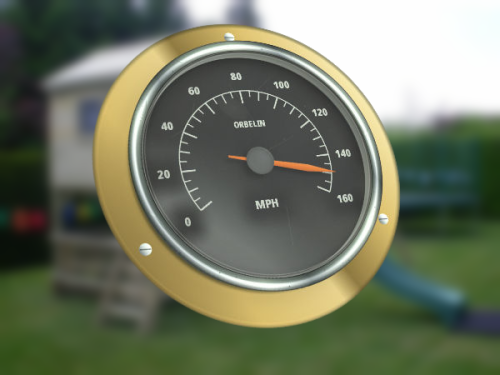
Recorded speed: 150 mph
